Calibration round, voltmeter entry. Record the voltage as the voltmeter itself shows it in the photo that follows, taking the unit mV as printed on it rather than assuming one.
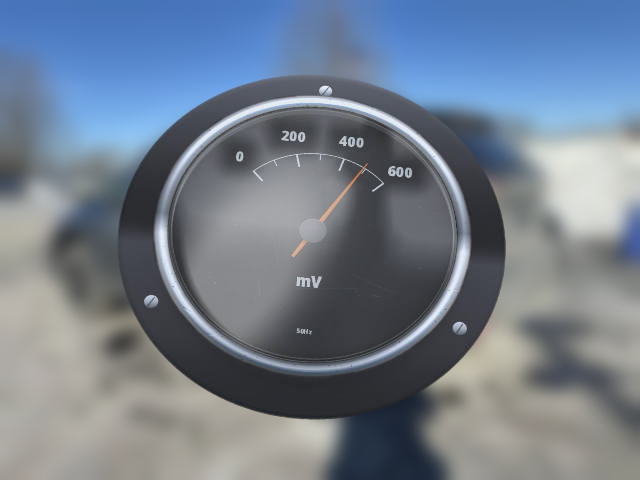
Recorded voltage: 500 mV
